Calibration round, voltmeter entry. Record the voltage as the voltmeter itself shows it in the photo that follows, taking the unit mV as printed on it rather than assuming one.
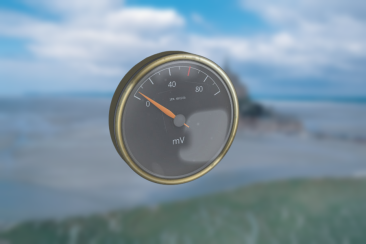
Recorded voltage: 5 mV
